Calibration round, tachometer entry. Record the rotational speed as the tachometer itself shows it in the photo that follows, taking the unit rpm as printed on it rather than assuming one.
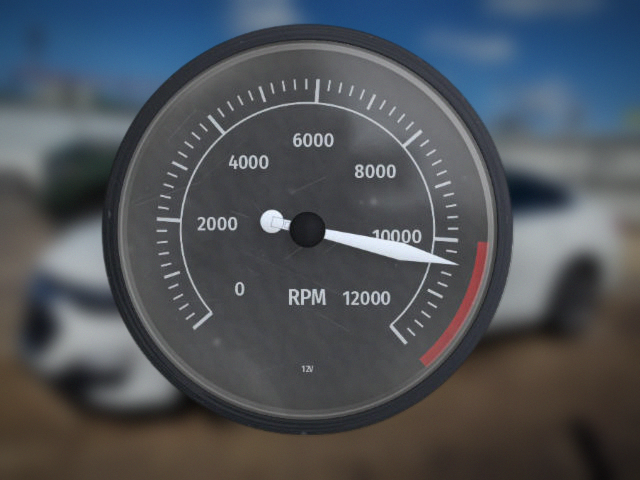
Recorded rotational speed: 10400 rpm
